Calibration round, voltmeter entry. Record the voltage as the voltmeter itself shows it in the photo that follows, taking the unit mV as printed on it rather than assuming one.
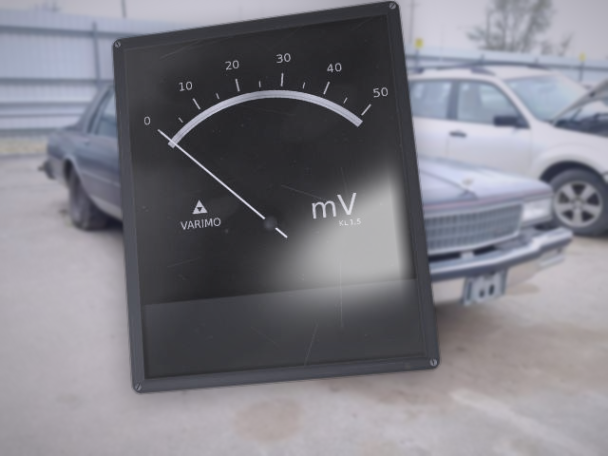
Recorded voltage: 0 mV
